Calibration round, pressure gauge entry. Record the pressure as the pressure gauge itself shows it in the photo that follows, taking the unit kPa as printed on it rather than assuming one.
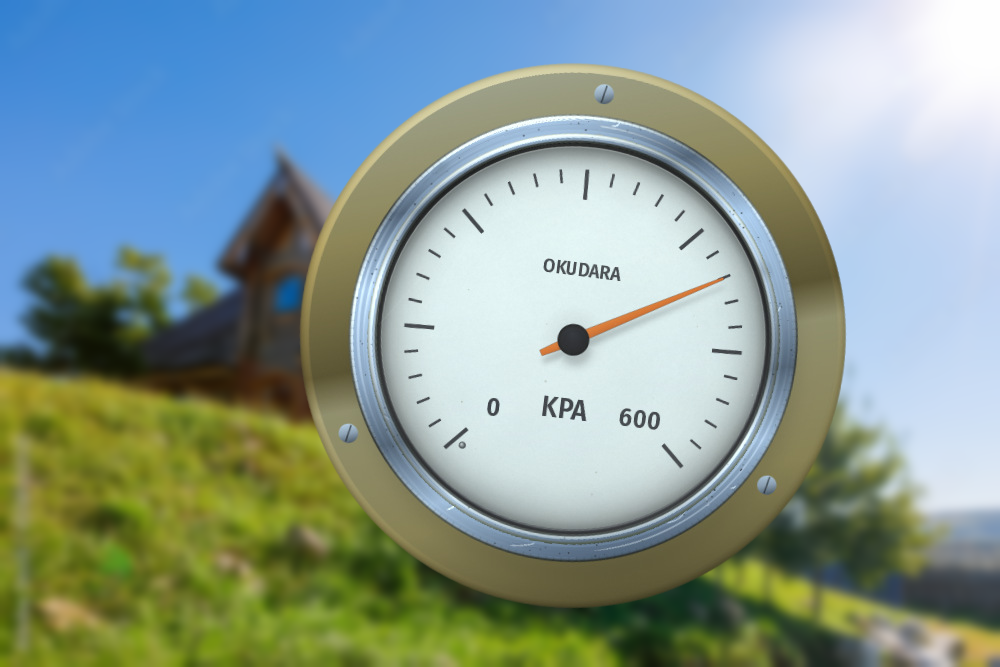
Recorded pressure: 440 kPa
